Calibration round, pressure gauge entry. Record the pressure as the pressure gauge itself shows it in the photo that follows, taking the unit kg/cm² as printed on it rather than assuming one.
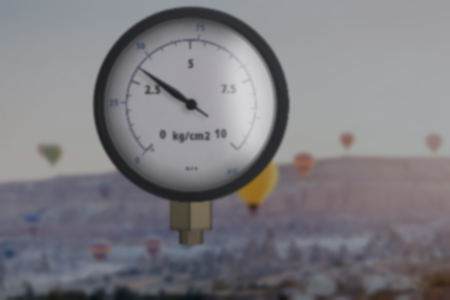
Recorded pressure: 3 kg/cm²
